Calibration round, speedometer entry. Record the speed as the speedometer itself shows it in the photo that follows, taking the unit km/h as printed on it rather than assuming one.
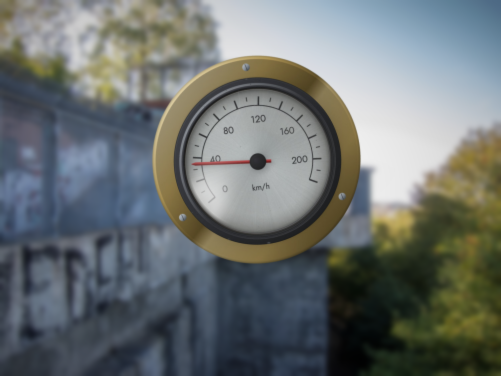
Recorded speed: 35 km/h
